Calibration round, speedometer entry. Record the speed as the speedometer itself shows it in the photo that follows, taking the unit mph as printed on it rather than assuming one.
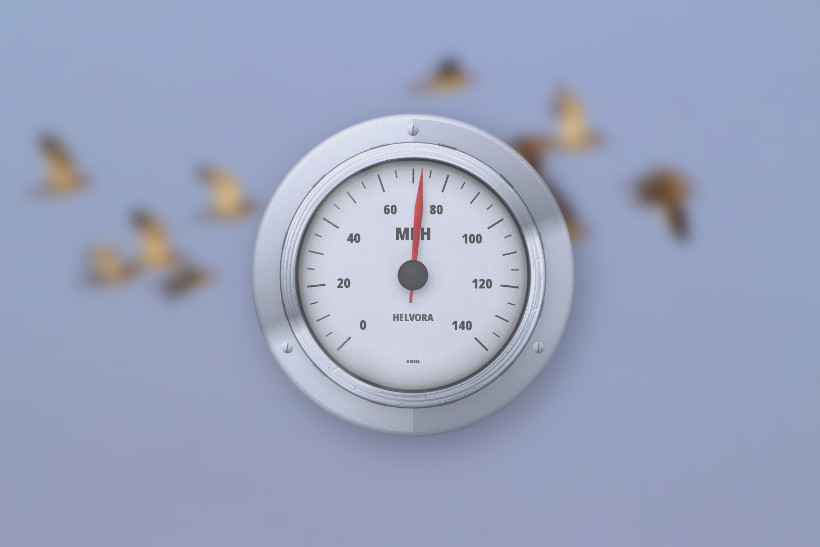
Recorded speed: 72.5 mph
